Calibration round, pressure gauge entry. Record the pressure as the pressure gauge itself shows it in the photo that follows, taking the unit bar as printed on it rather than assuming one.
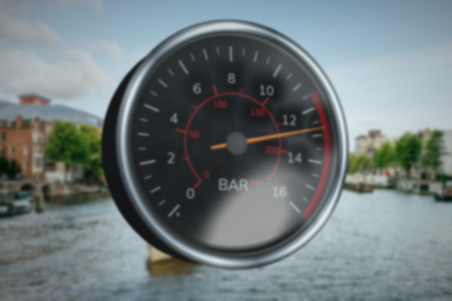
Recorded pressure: 12.75 bar
